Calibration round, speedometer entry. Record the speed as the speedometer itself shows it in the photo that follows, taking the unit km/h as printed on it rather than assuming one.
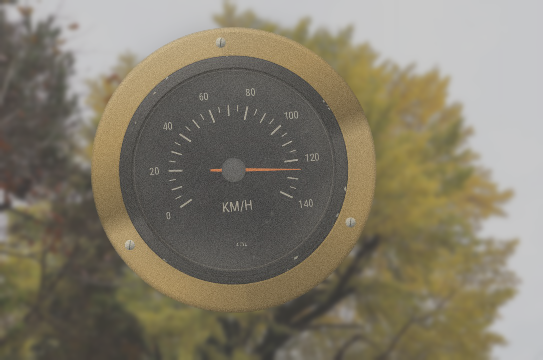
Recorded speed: 125 km/h
